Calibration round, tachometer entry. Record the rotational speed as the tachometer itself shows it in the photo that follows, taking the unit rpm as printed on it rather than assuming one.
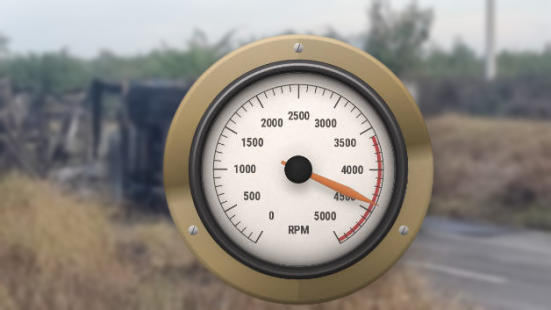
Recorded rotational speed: 4400 rpm
